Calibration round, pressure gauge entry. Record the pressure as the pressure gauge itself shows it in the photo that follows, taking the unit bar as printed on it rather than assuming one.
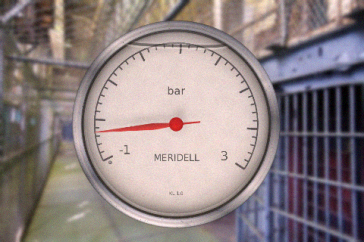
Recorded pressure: -0.65 bar
